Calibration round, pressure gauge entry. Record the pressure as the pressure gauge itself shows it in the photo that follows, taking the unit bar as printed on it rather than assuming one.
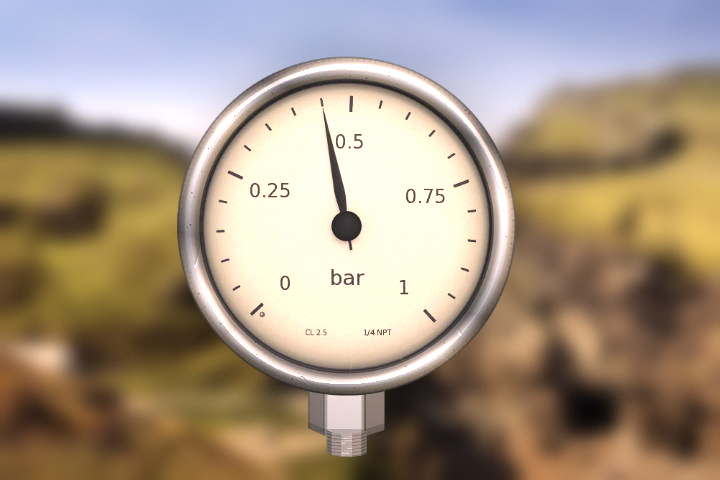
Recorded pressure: 0.45 bar
